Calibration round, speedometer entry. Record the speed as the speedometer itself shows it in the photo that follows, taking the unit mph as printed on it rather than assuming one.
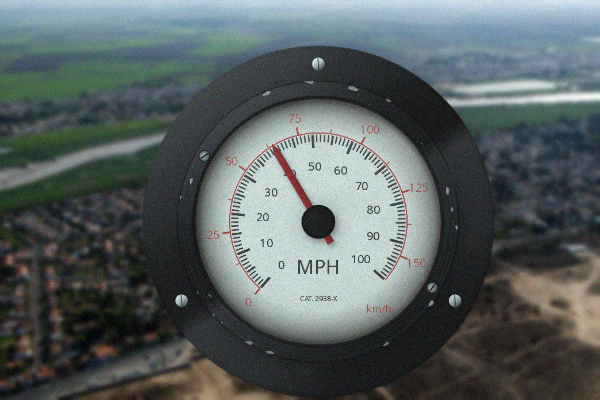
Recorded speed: 40 mph
